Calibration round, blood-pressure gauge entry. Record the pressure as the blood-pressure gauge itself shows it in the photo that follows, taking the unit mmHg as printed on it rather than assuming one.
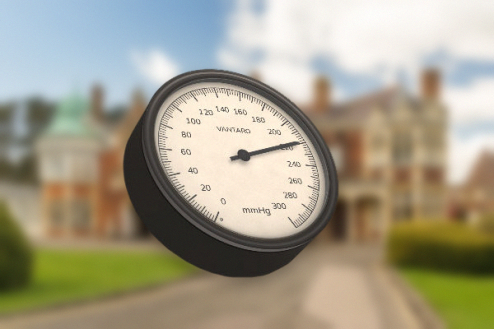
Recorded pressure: 220 mmHg
